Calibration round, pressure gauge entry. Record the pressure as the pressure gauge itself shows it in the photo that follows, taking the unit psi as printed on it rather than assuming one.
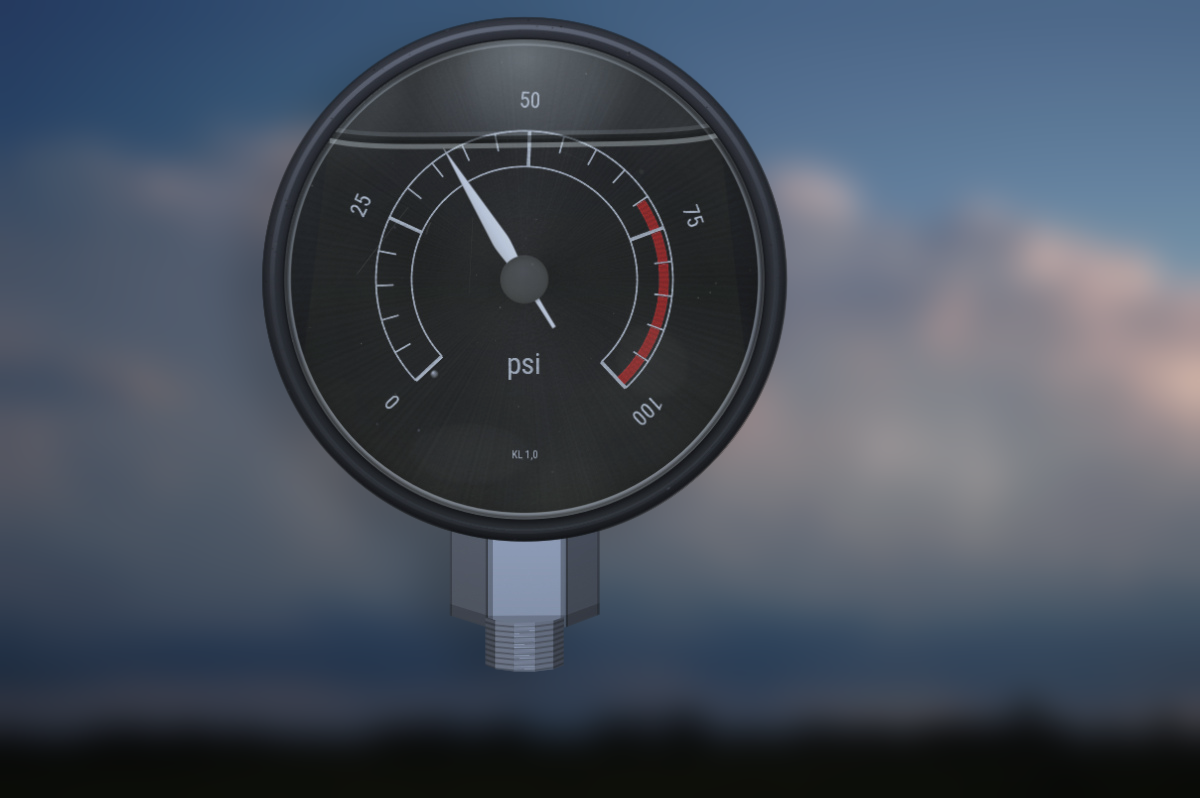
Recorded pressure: 37.5 psi
